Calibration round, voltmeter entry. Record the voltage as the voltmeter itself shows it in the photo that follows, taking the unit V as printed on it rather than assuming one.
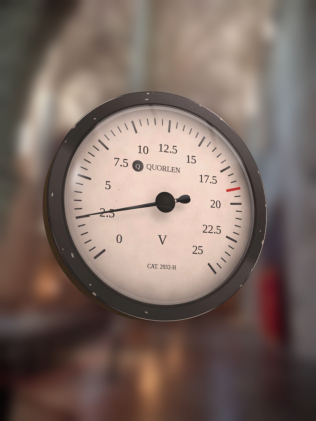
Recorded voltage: 2.5 V
